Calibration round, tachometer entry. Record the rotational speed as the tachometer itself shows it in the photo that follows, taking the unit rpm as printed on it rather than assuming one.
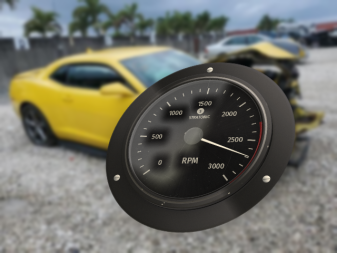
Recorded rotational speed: 2700 rpm
